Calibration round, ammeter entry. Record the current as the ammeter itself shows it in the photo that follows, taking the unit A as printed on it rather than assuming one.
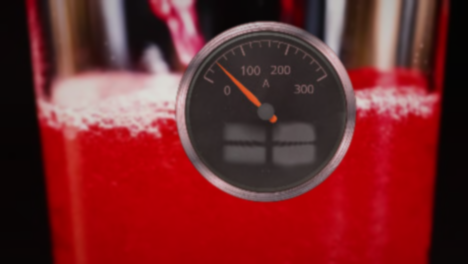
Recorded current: 40 A
